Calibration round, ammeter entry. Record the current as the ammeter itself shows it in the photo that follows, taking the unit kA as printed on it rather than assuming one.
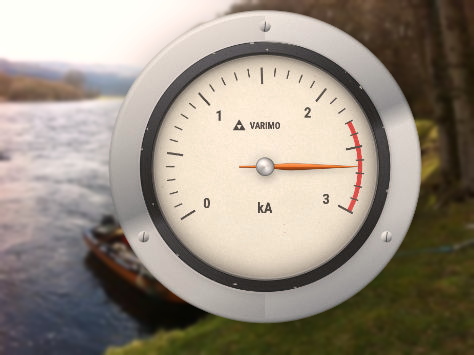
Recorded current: 2.65 kA
